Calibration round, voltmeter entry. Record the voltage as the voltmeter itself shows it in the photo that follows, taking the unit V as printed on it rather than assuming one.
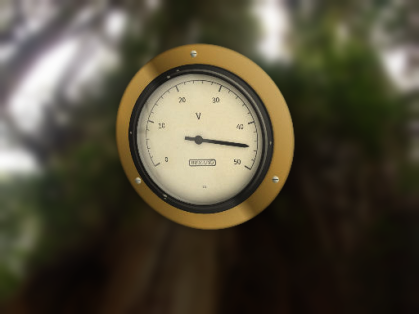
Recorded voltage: 45 V
